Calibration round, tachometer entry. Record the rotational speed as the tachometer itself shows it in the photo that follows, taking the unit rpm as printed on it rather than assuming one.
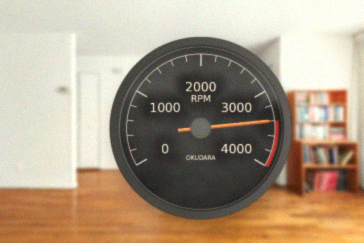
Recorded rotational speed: 3400 rpm
